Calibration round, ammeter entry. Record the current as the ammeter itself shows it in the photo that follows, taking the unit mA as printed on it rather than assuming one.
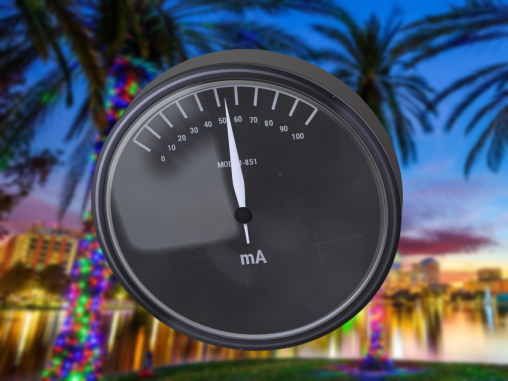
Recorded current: 55 mA
